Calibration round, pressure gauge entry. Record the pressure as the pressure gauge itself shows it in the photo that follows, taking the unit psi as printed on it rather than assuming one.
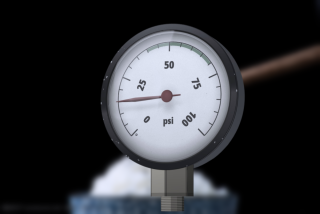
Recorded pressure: 15 psi
